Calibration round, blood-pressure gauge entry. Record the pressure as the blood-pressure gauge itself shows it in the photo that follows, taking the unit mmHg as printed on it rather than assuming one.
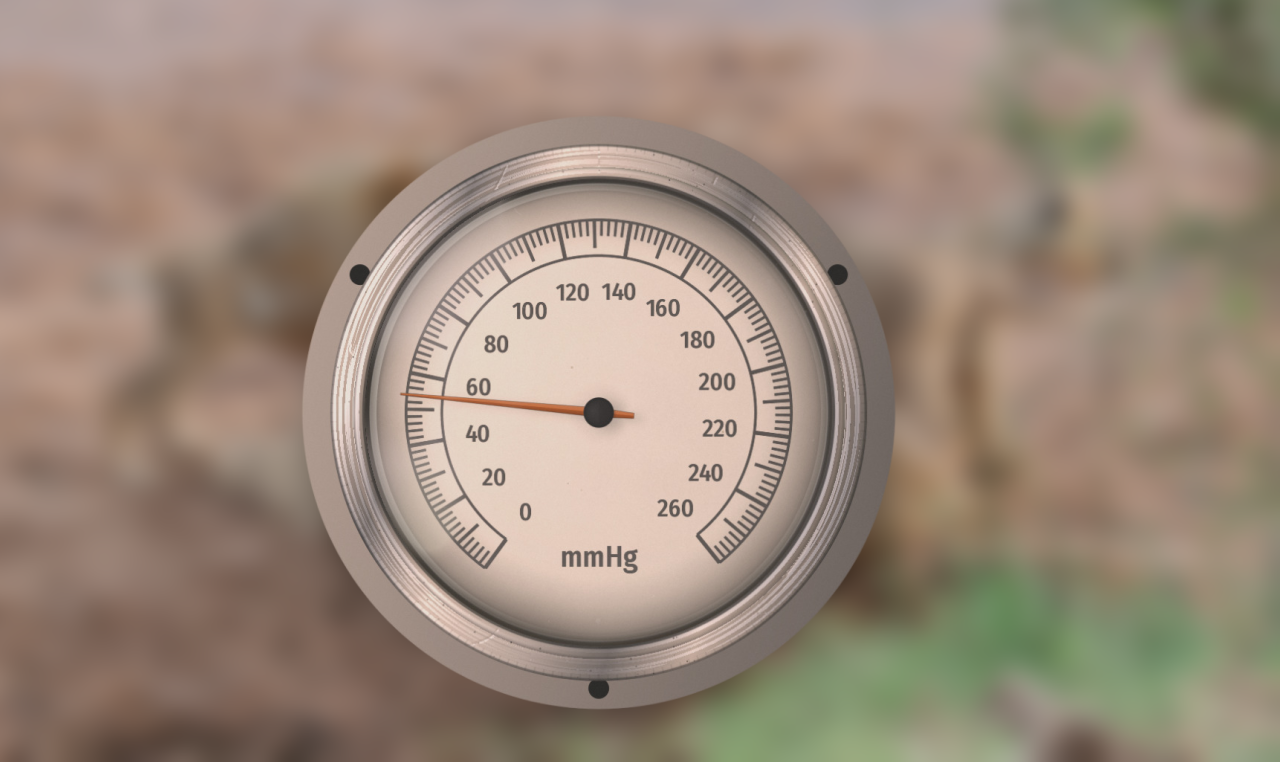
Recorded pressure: 54 mmHg
